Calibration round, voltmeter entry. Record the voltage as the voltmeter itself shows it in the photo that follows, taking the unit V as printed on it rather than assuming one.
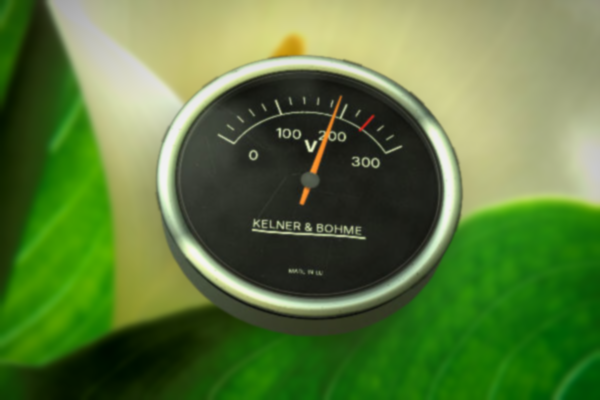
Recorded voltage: 190 V
